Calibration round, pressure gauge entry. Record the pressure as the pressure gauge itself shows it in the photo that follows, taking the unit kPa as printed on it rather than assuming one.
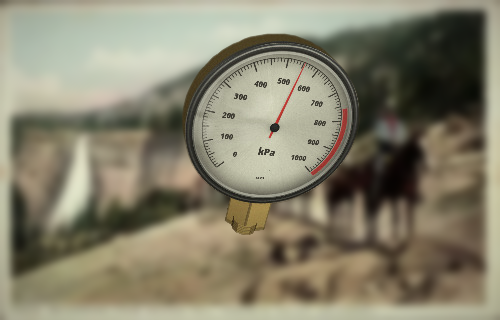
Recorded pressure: 550 kPa
